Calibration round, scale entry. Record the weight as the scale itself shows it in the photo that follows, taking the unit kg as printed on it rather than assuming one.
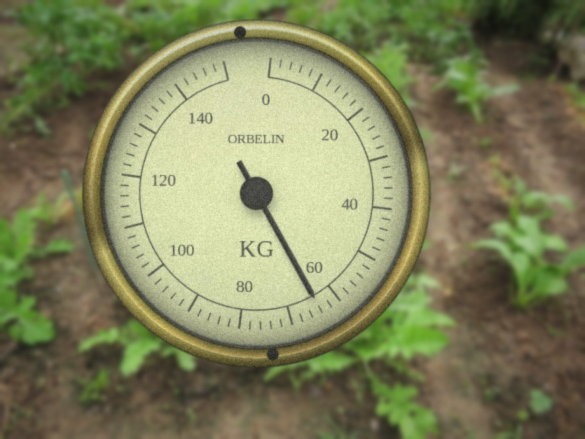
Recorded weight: 64 kg
